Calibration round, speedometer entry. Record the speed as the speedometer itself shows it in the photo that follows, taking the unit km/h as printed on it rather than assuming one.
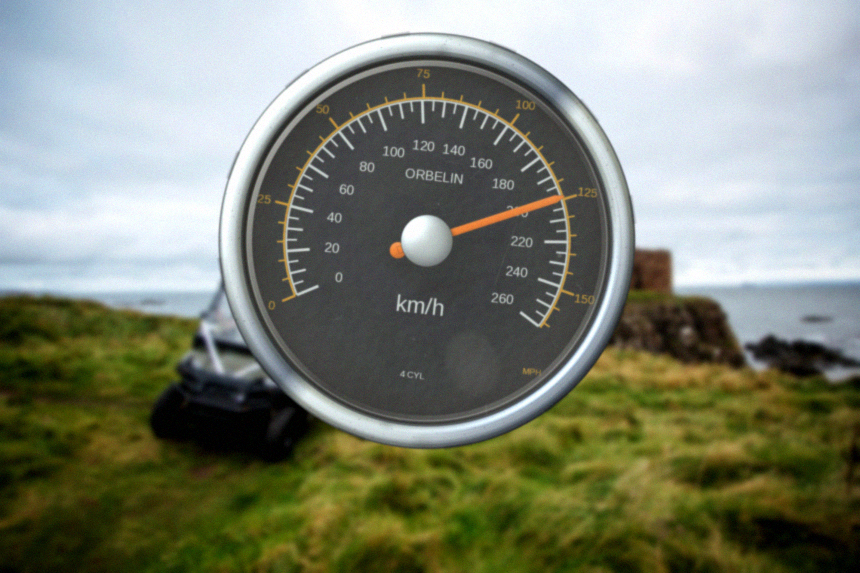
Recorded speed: 200 km/h
